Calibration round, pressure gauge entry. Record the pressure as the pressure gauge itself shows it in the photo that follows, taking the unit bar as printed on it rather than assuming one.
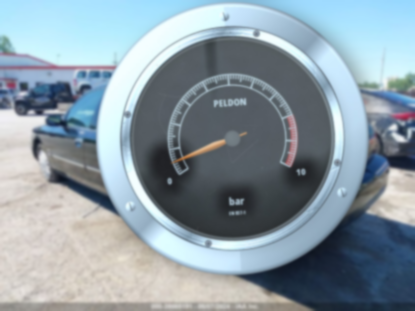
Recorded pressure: 0.5 bar
